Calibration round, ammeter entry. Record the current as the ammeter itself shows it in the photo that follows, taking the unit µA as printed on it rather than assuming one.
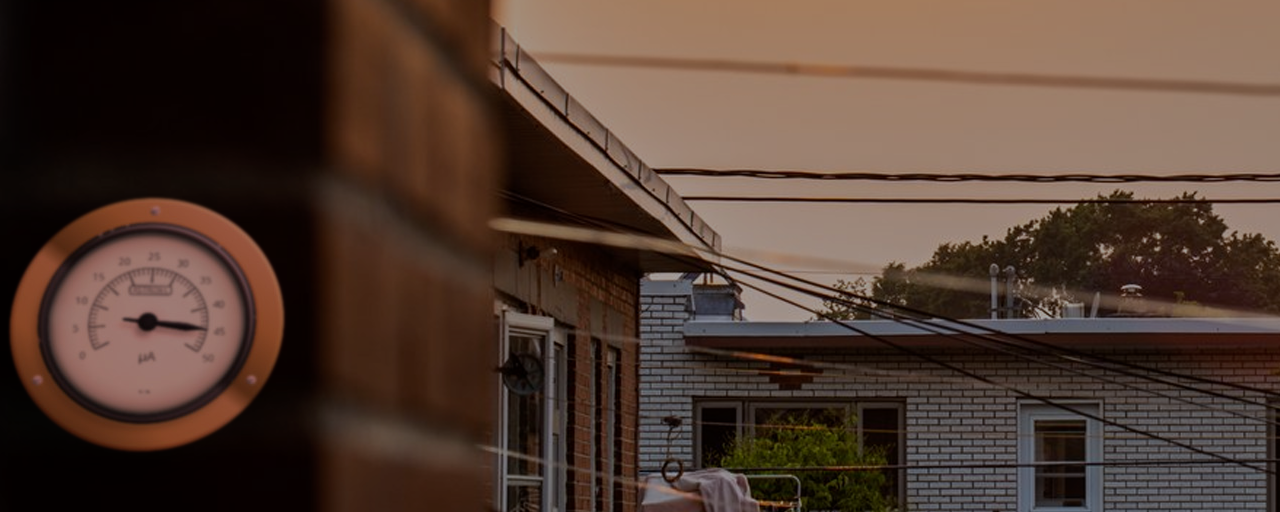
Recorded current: 45 µA
